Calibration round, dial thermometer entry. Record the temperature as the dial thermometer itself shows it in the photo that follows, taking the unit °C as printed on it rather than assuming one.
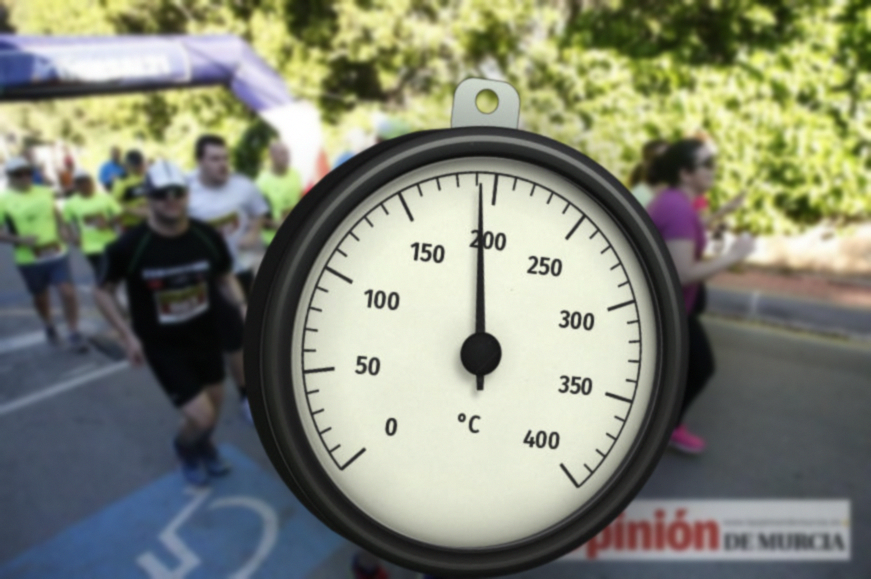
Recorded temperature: 190 °C
